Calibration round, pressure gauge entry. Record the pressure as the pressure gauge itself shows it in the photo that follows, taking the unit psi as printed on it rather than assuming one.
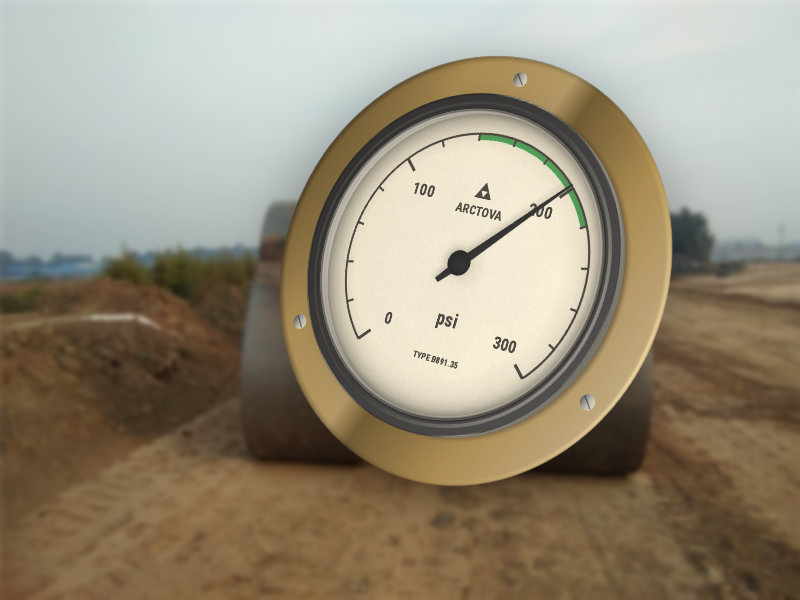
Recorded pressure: 200 psi
